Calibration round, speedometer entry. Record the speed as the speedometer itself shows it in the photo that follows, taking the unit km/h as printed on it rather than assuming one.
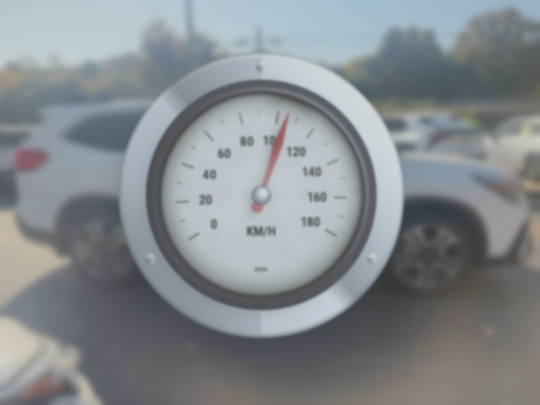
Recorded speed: 105 km/h
